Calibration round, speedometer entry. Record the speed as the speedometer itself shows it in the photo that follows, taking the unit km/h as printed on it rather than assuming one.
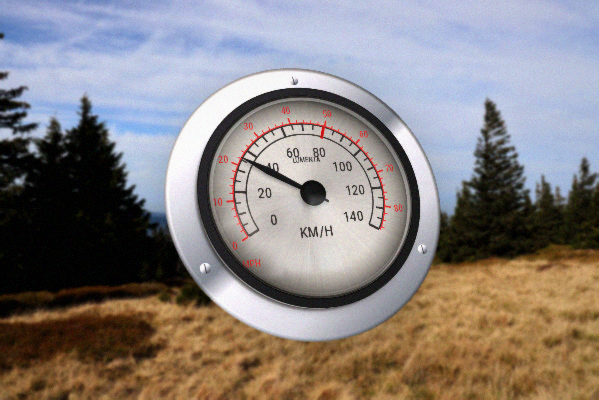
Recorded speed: 35 km/h
